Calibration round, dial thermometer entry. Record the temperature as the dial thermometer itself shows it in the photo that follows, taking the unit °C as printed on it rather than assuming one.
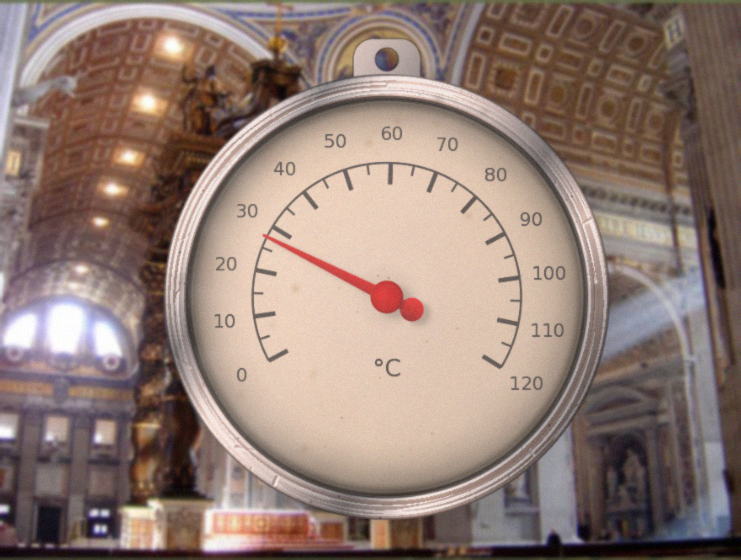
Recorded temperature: 27.5 °C
